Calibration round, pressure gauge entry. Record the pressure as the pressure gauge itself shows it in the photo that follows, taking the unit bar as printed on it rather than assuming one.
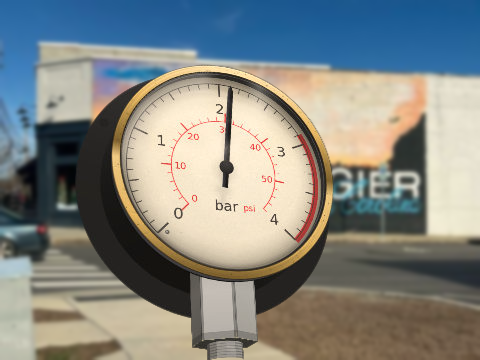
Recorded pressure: 2.1 bar
